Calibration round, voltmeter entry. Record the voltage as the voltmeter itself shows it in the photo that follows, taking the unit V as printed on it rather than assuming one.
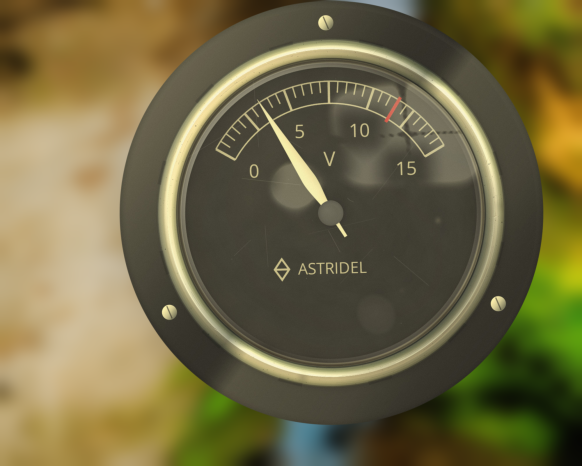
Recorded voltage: 3.5 V
